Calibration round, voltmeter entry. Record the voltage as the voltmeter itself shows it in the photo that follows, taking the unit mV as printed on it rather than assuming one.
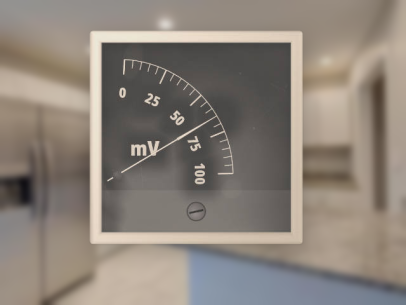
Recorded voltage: 65 mV
